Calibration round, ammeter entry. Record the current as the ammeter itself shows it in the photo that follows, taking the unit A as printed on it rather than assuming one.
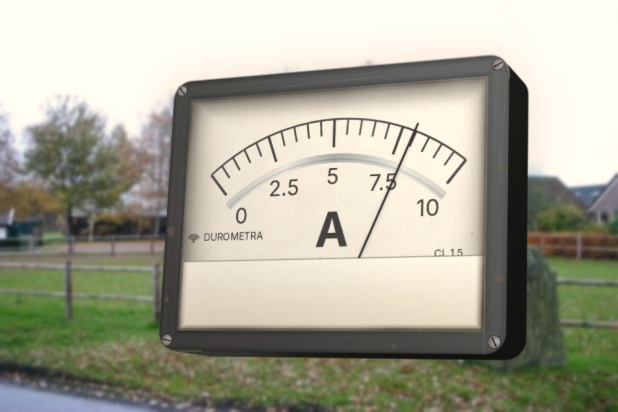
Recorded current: 8 A
